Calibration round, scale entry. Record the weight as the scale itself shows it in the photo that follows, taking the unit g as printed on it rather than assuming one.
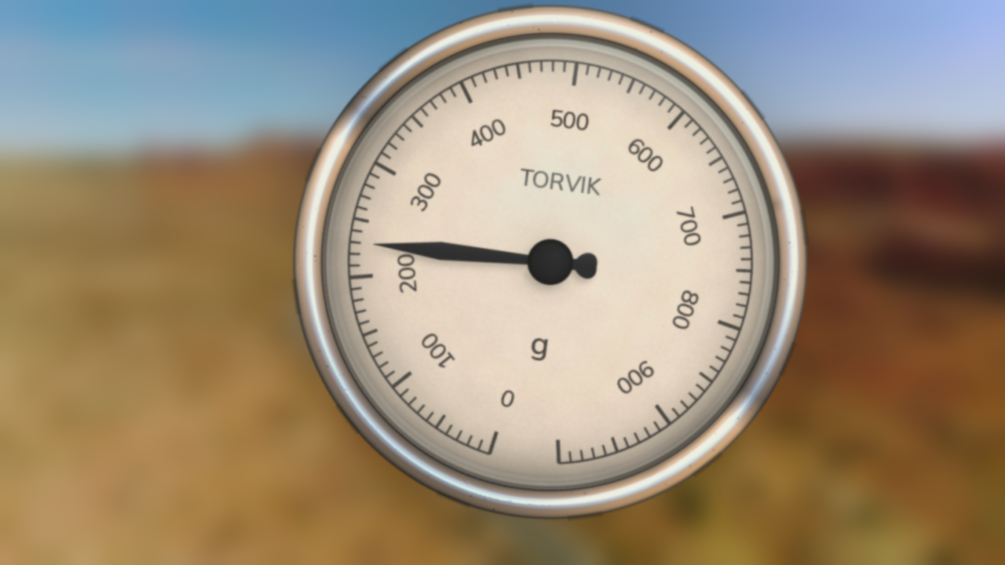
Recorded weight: 230 g
